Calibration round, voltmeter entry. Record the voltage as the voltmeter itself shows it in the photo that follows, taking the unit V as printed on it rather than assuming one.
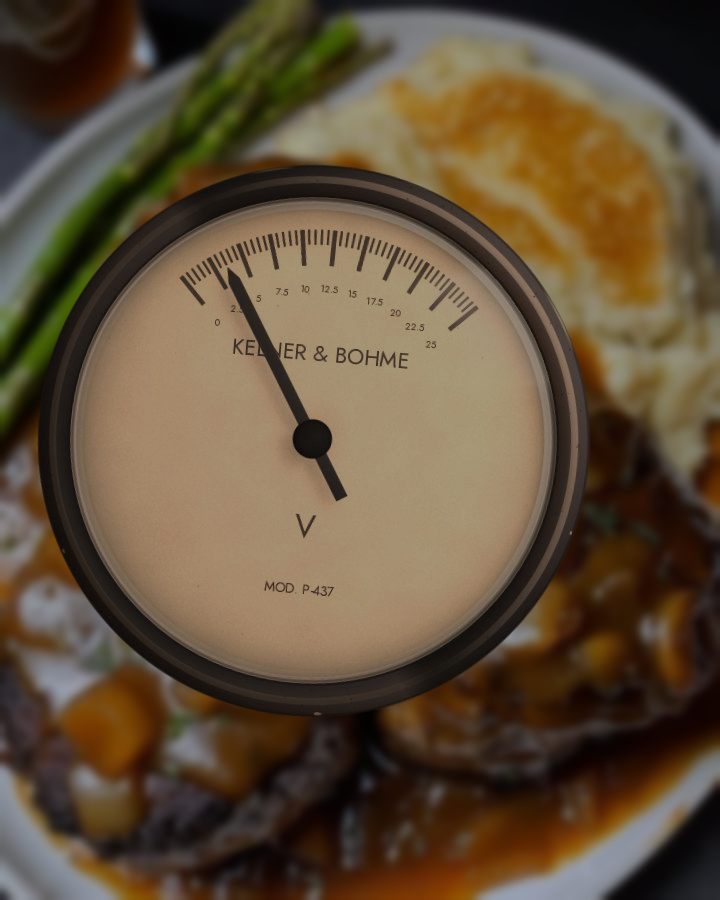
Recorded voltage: 3.5 V
